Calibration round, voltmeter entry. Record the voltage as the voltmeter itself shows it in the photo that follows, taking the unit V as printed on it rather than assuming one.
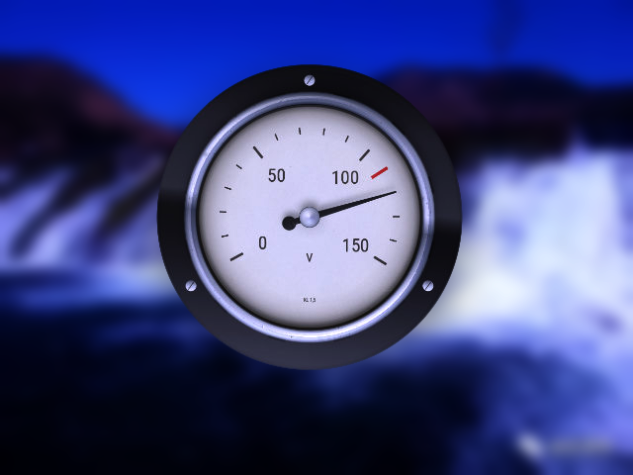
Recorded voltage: 120 V
